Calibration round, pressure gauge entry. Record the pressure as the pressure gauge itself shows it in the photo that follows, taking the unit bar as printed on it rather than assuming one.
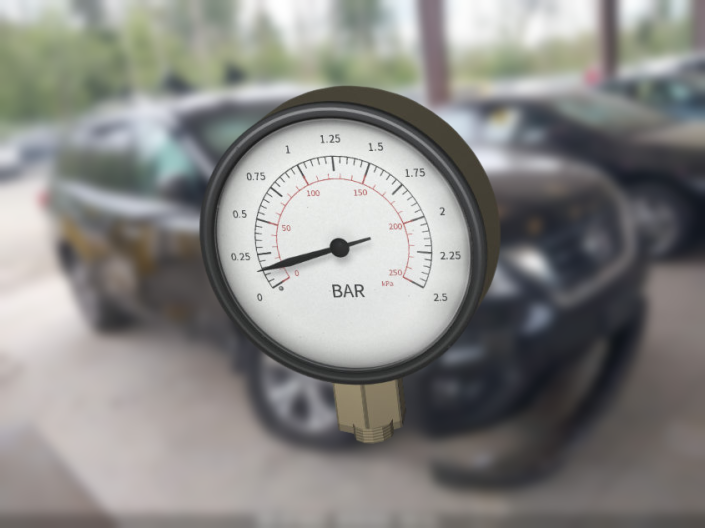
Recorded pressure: 0.15 bar
